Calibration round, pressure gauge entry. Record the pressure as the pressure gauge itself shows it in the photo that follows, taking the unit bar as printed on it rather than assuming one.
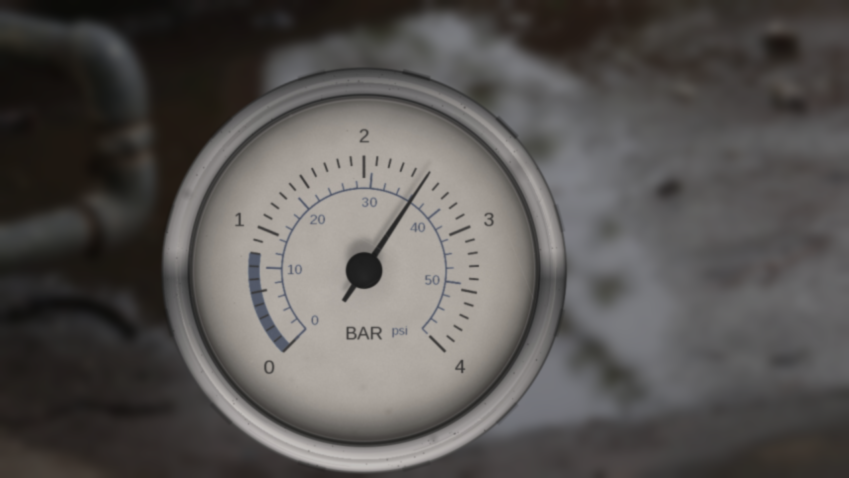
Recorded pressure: 2.5 bar
